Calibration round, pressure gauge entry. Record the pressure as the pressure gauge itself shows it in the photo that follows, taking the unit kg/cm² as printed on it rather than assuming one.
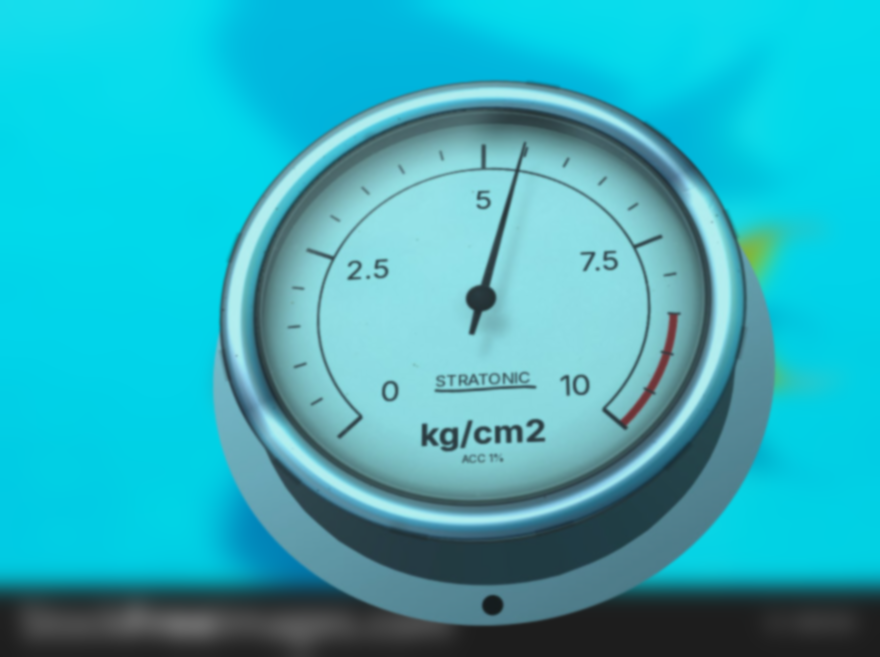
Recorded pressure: 5.5 kg/cm²
